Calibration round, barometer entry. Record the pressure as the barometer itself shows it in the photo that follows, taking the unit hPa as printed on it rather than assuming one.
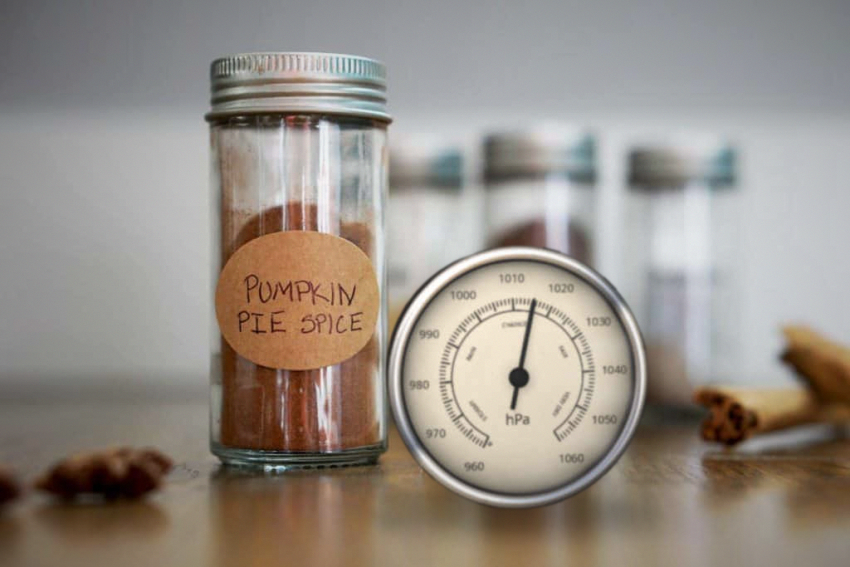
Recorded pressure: 1015 hPa
